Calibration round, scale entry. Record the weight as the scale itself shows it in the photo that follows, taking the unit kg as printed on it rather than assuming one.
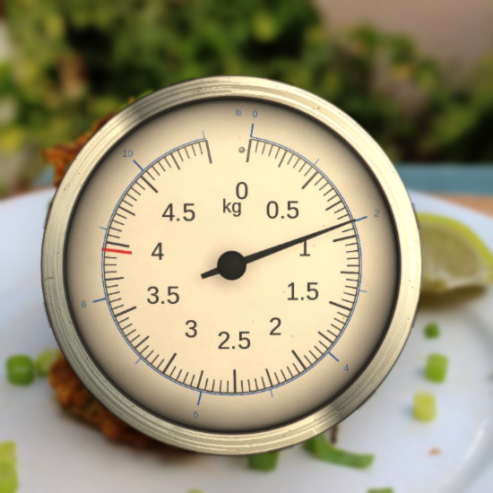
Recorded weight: 0.9 kg
